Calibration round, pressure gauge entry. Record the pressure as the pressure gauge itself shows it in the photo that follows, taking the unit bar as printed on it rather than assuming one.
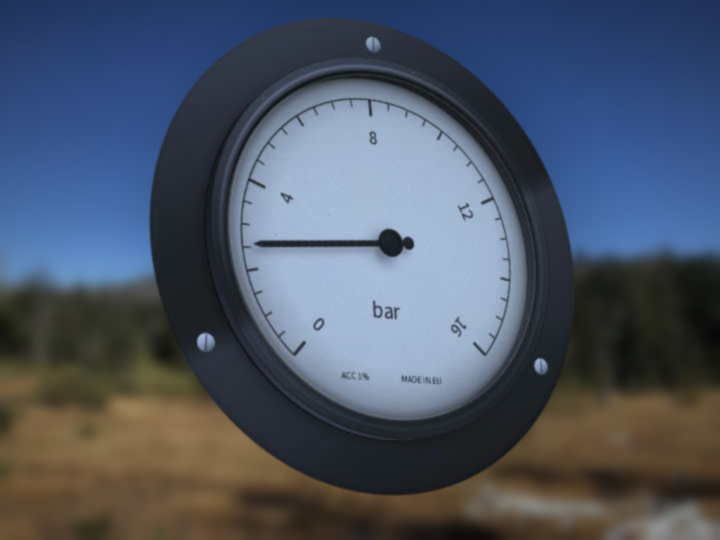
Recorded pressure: 2.5 bar
